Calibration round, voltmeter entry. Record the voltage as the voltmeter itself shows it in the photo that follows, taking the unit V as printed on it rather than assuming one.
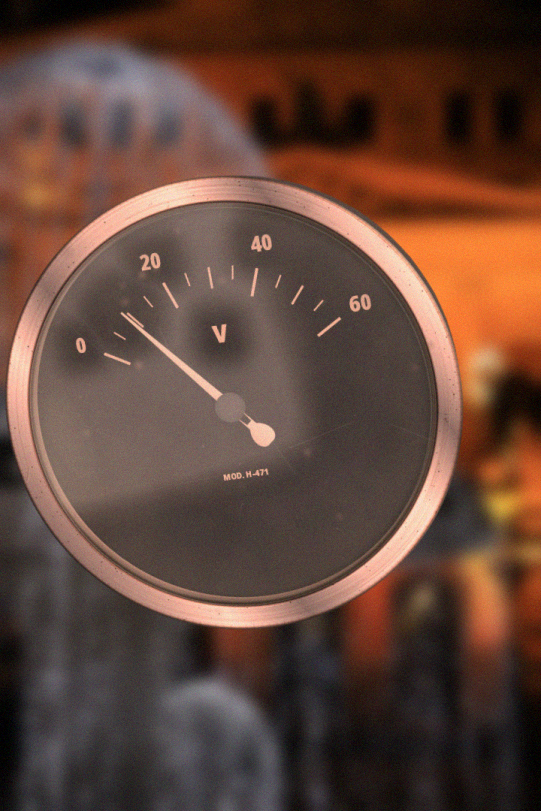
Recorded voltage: 10 V
